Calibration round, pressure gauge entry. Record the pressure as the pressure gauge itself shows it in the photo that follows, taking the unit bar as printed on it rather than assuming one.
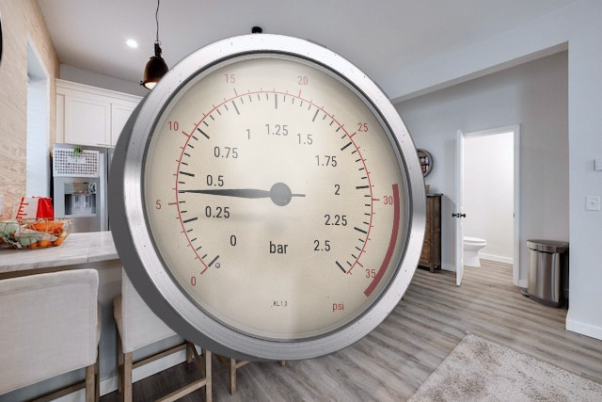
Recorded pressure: 0.4 bar
